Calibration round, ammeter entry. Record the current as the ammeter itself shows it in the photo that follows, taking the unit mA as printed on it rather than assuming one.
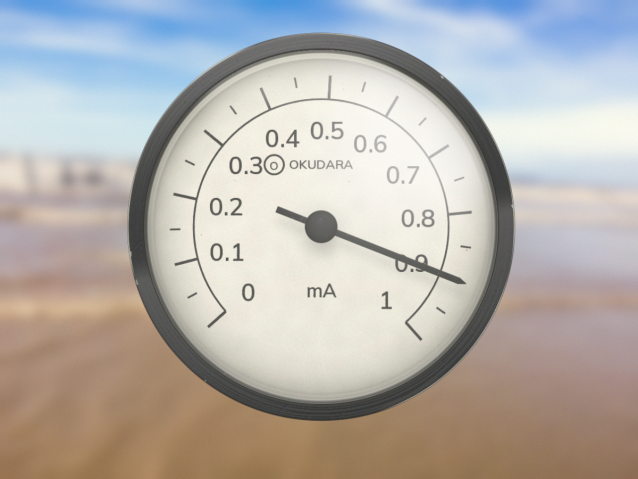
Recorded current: 0.9 mA
